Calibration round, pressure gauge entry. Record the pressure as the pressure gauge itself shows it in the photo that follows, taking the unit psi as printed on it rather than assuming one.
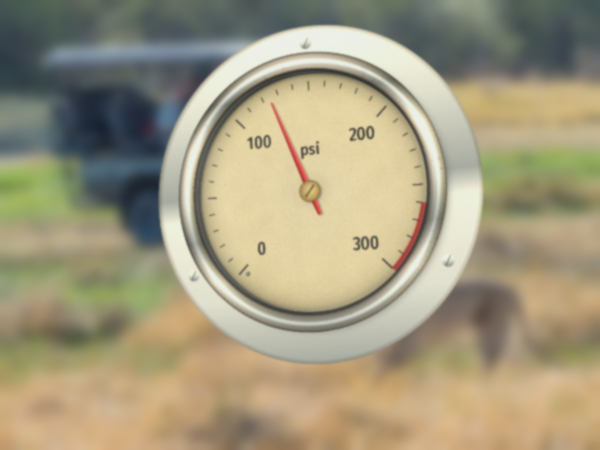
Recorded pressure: 125 psi
